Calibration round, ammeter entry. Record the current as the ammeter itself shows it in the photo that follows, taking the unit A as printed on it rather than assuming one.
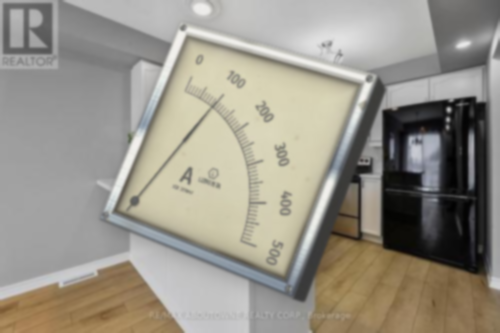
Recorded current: 100 A
